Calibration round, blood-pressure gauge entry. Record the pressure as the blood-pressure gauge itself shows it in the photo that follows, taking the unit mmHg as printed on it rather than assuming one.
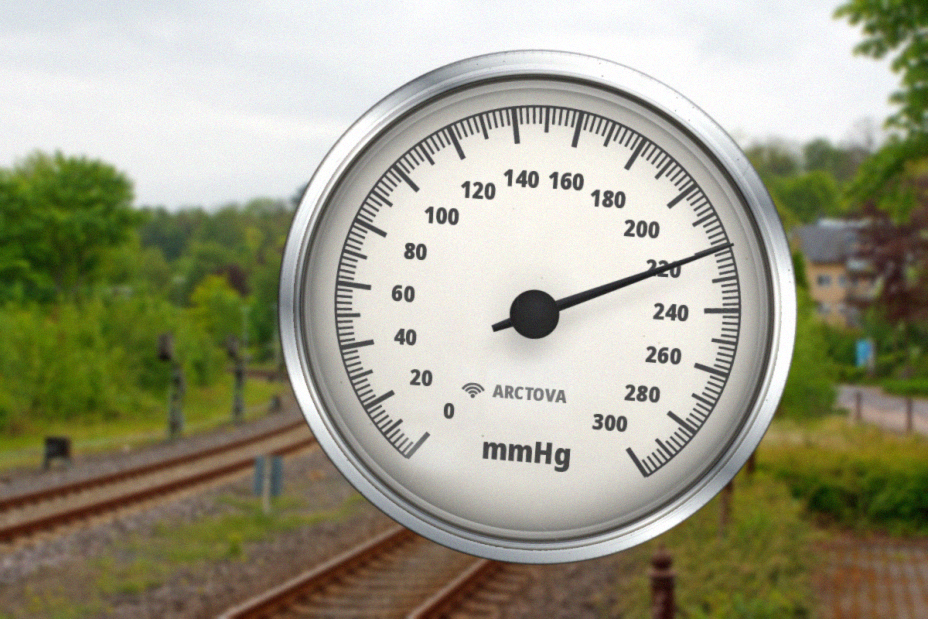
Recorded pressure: 220 mmHg
